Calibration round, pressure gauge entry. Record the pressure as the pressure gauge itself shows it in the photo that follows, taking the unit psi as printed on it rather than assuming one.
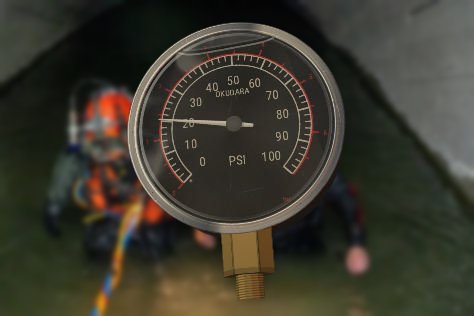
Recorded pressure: 20 psi
